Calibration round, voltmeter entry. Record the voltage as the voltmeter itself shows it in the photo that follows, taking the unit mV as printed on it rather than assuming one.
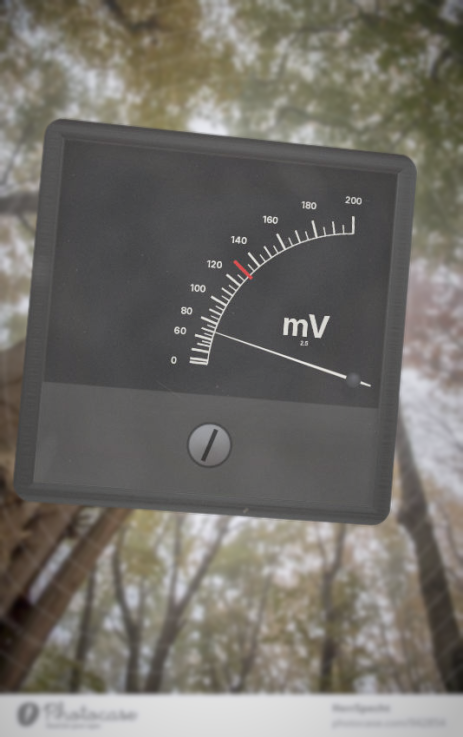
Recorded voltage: 70 mV
